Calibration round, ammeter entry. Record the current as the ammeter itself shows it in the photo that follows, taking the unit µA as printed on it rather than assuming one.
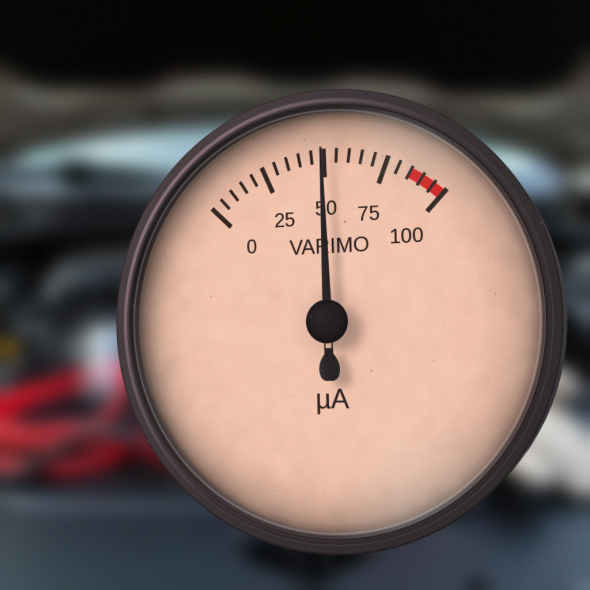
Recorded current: 50 µA
